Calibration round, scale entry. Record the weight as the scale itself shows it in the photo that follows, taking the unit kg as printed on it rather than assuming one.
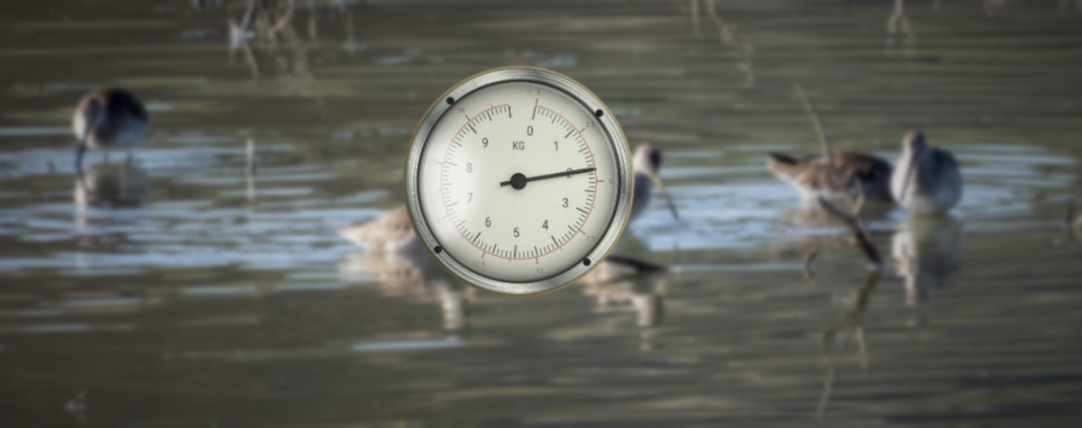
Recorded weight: 2 kg
